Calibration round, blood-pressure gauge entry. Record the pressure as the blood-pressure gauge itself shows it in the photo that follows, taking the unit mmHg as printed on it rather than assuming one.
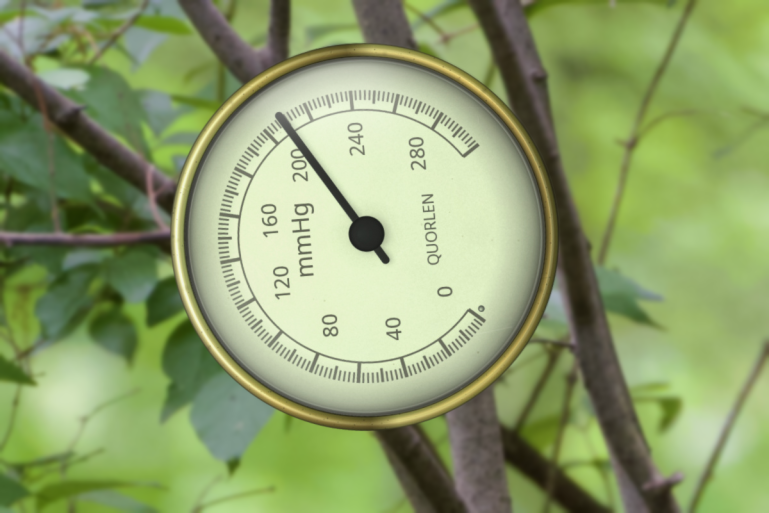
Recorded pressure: 208 mmHg
